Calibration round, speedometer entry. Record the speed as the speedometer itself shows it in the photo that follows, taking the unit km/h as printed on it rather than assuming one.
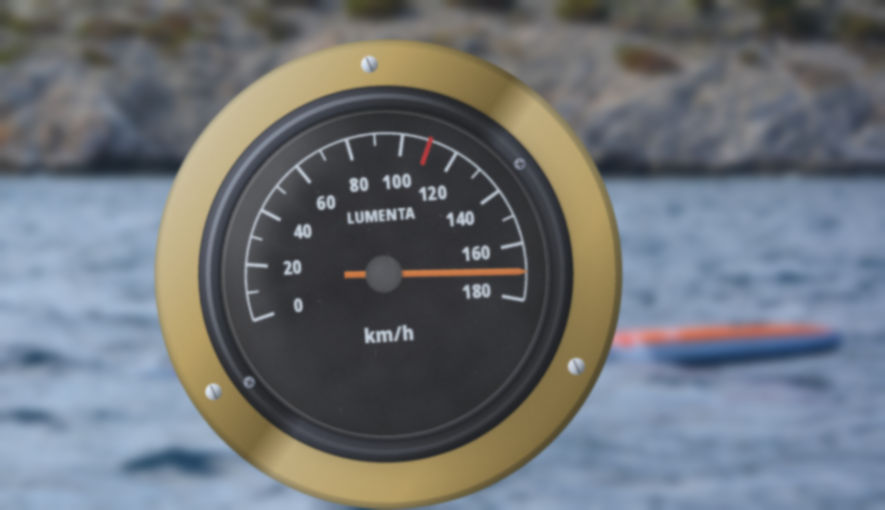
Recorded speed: 170 km/h
